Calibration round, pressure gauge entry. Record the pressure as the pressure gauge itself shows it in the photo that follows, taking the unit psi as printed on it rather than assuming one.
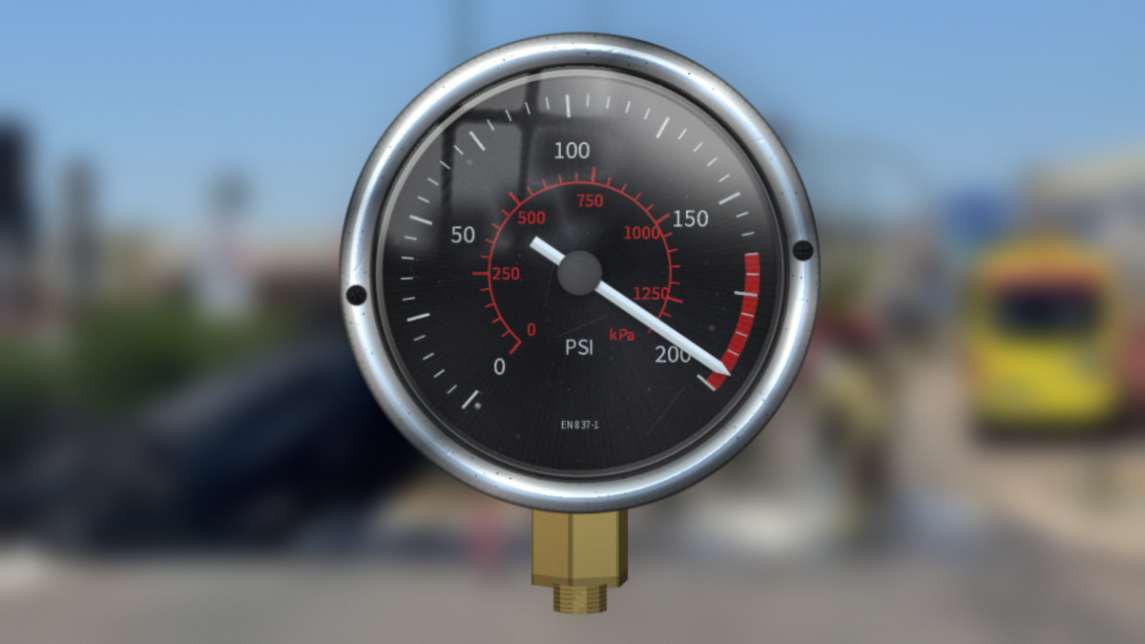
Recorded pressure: 195 psi
